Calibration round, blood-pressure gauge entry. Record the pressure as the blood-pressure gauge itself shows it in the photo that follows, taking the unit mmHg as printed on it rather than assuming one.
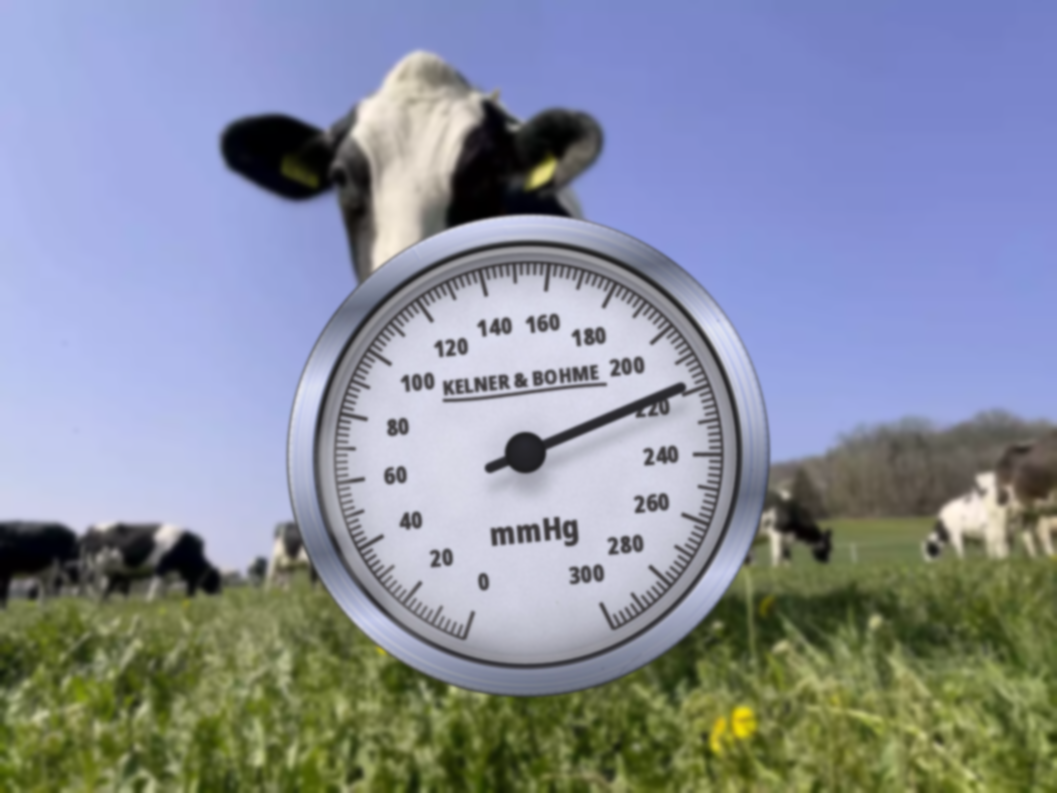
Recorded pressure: 218 mmHg
